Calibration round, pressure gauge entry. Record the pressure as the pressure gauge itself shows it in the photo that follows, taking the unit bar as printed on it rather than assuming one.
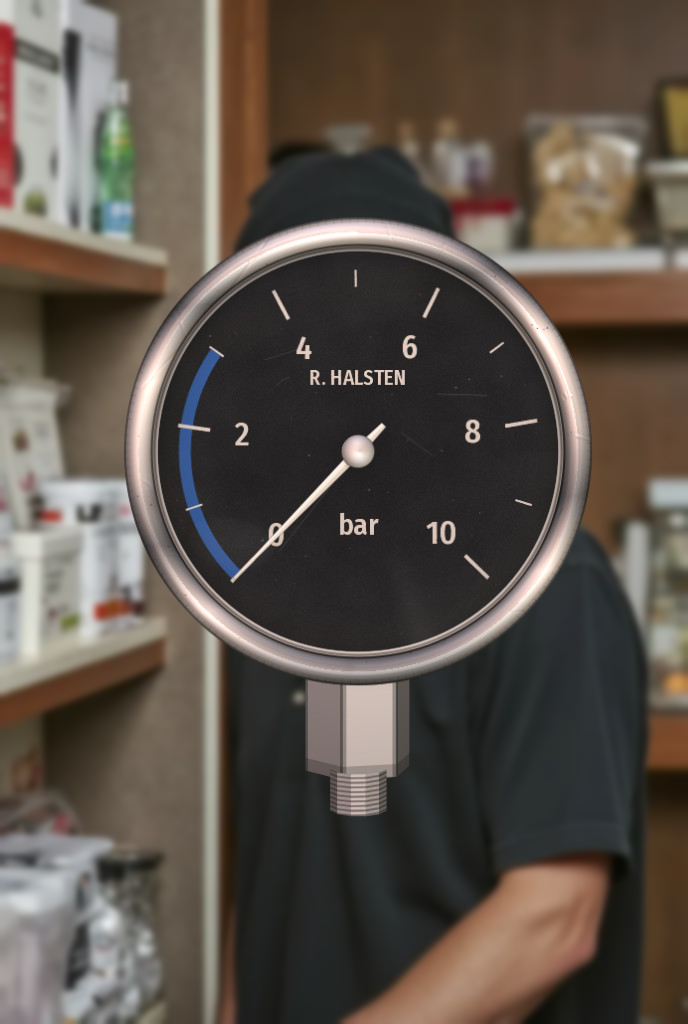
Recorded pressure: 0 bar
